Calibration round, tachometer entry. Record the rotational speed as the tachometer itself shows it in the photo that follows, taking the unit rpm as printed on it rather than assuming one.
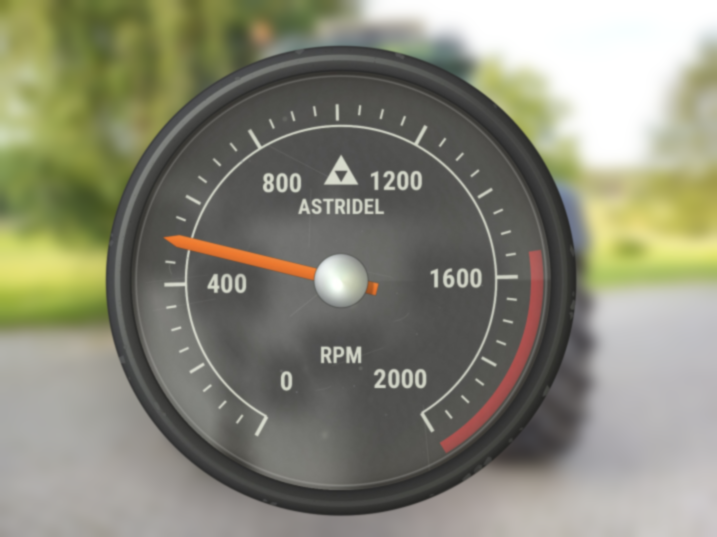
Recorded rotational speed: 500 rpm
